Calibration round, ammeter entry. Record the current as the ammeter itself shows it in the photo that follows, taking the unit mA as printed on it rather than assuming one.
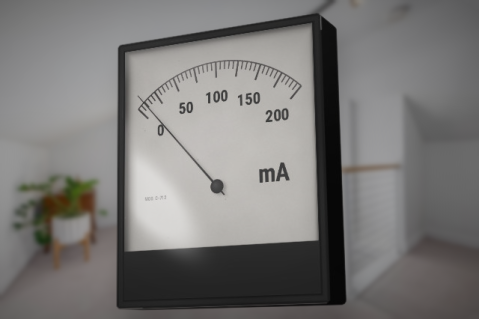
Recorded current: 10 mA
